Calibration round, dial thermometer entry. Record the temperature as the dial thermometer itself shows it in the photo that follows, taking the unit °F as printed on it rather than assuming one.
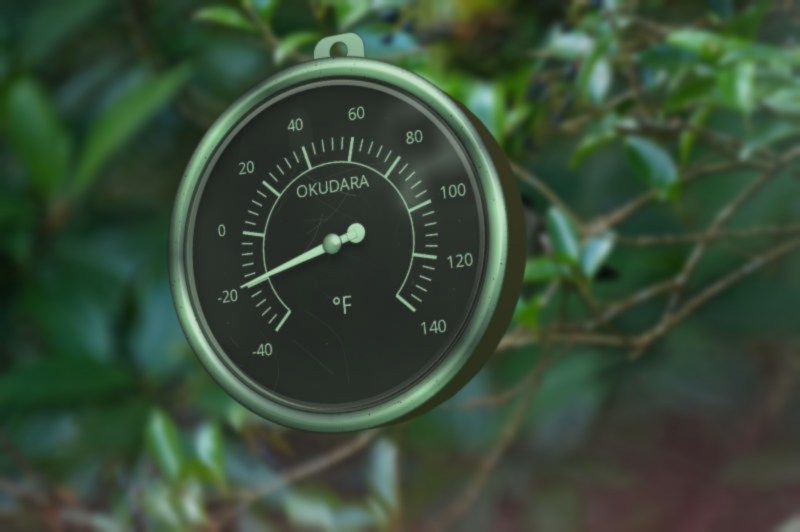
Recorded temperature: -20 °F
